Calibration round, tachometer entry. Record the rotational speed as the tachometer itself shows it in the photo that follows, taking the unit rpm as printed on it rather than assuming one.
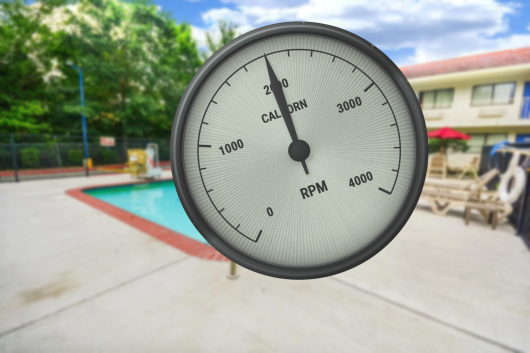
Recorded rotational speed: 2000 rpm
